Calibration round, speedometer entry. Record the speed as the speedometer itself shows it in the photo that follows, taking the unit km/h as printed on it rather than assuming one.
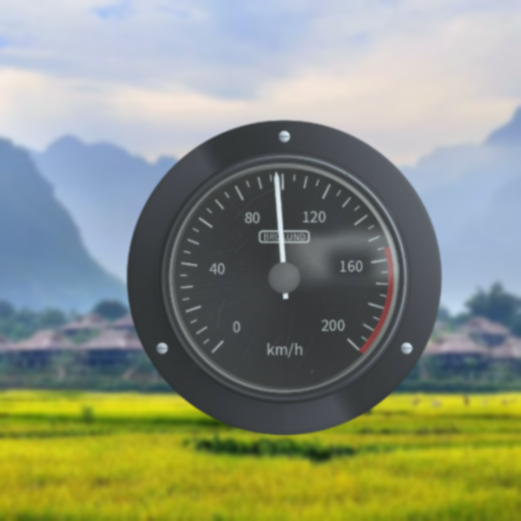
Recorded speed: 97.5 km/h
